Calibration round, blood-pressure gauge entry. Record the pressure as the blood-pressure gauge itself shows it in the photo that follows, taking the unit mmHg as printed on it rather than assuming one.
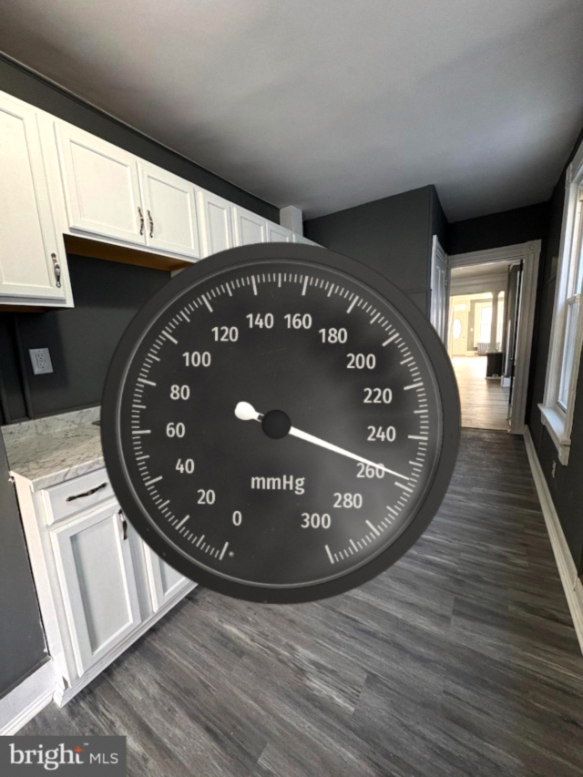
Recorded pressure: 256 mmHg
